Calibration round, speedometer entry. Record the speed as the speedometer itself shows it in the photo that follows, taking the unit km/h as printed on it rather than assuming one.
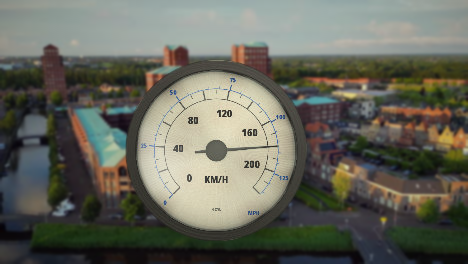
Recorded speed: 180 km/h
